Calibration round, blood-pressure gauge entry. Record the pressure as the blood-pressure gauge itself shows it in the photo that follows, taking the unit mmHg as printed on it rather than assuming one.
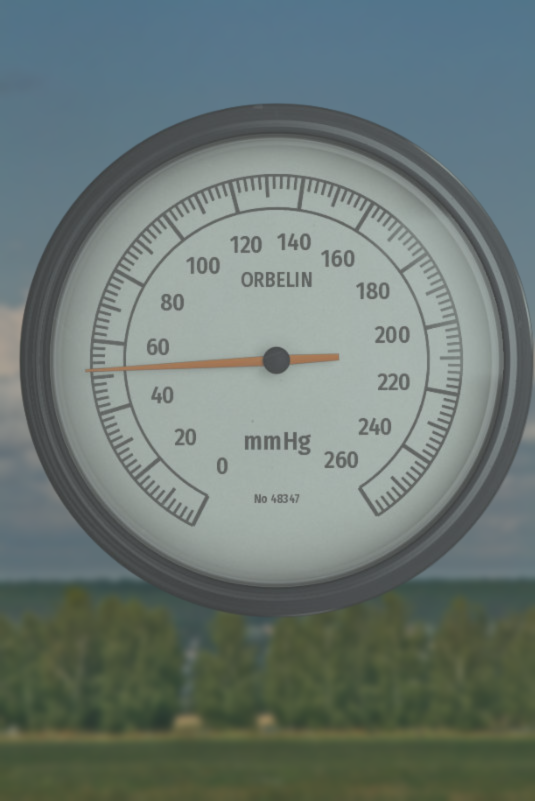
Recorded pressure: 52 mmHg
